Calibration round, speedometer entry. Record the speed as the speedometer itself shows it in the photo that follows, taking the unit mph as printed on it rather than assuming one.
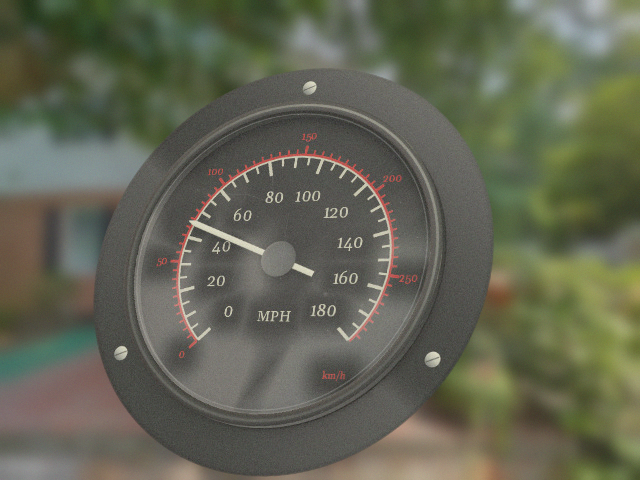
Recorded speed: 45 mph
